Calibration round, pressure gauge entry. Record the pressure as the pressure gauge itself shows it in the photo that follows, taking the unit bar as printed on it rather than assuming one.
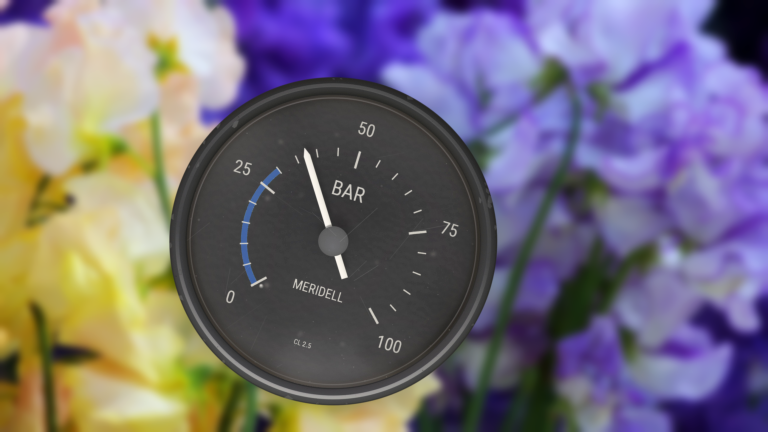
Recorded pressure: 37.5 bar
